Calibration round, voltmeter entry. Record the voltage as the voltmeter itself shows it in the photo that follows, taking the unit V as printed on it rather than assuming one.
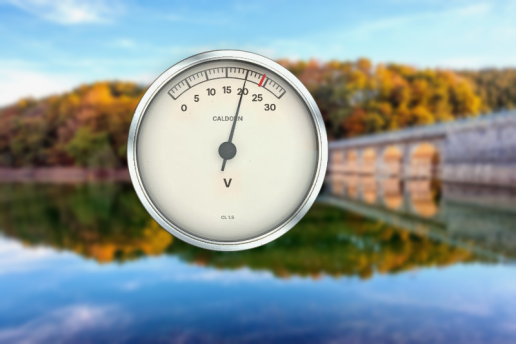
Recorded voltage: 20 V
